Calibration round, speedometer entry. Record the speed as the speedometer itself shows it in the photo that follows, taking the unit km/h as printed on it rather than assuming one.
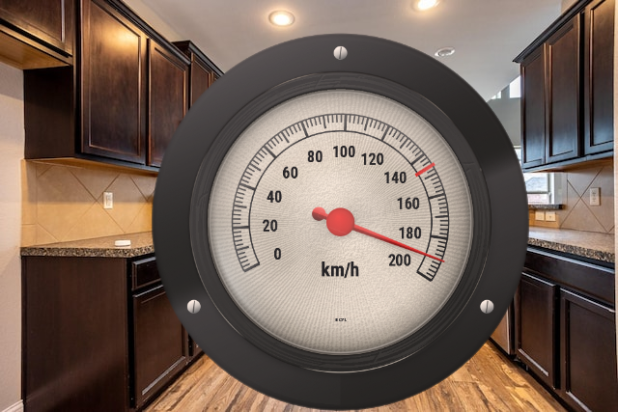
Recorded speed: 190 km/h
